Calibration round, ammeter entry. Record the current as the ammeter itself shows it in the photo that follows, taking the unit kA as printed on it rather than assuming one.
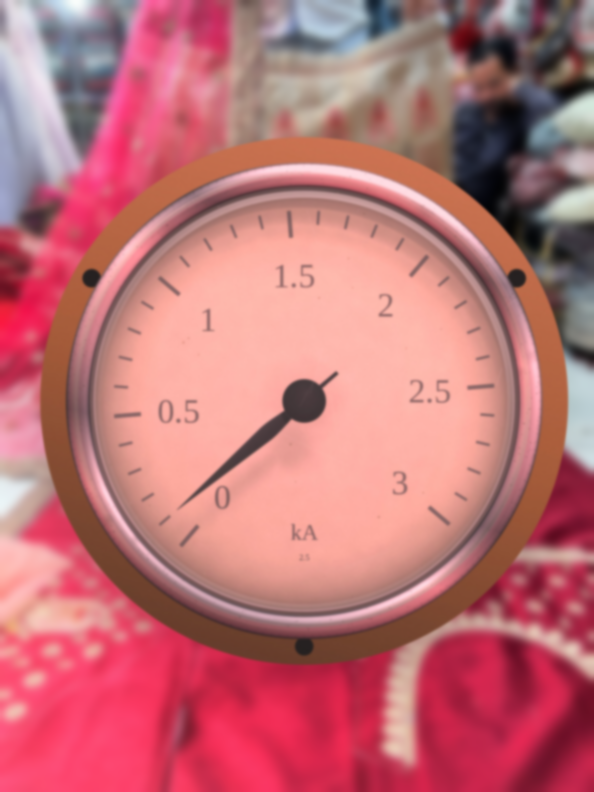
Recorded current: 0.1 kA
